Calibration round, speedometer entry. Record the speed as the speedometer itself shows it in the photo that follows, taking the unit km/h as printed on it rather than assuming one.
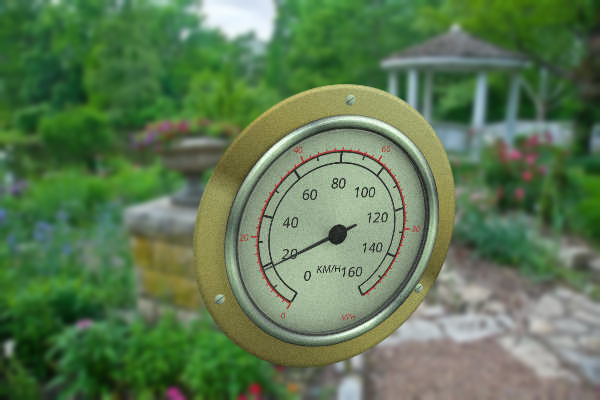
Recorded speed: 20 km/h
